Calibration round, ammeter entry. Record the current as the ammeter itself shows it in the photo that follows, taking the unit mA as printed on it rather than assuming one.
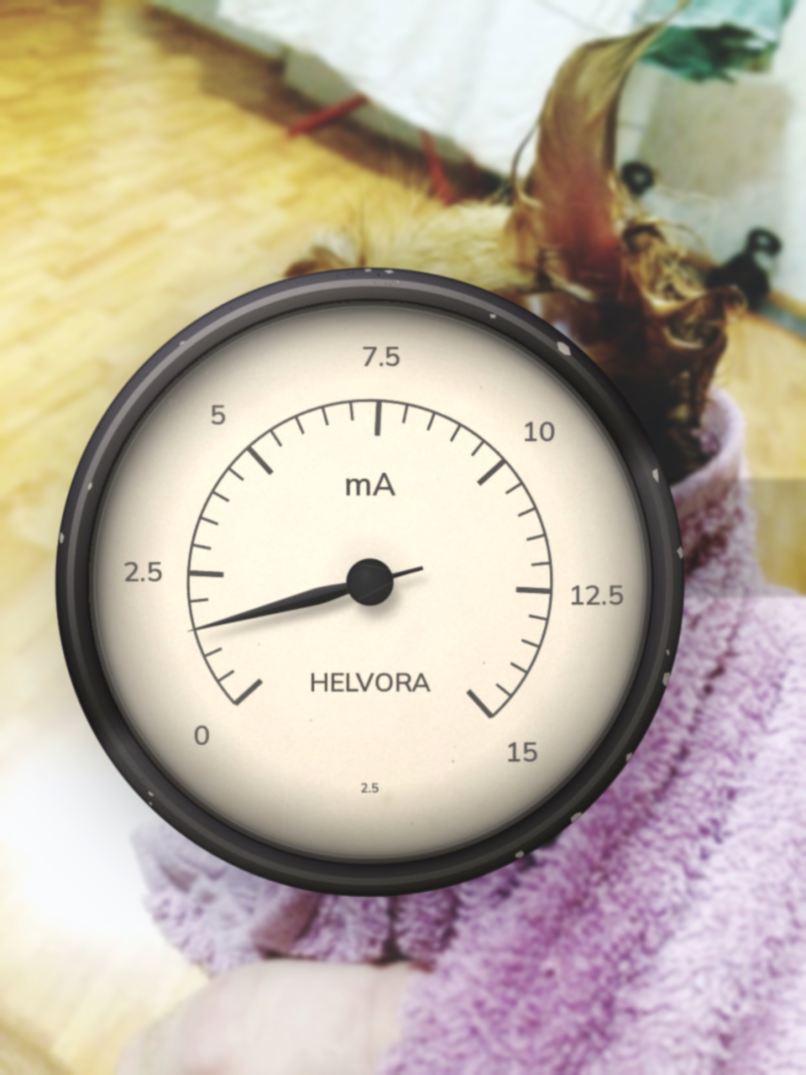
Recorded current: 1.5 mA
